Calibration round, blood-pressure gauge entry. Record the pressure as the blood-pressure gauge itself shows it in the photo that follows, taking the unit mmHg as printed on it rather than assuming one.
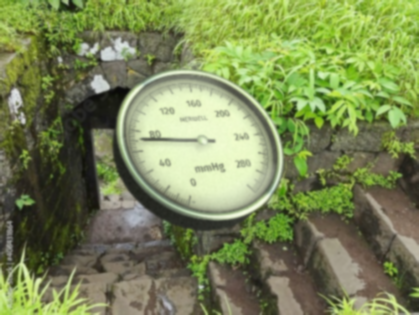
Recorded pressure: 70 mmHg
